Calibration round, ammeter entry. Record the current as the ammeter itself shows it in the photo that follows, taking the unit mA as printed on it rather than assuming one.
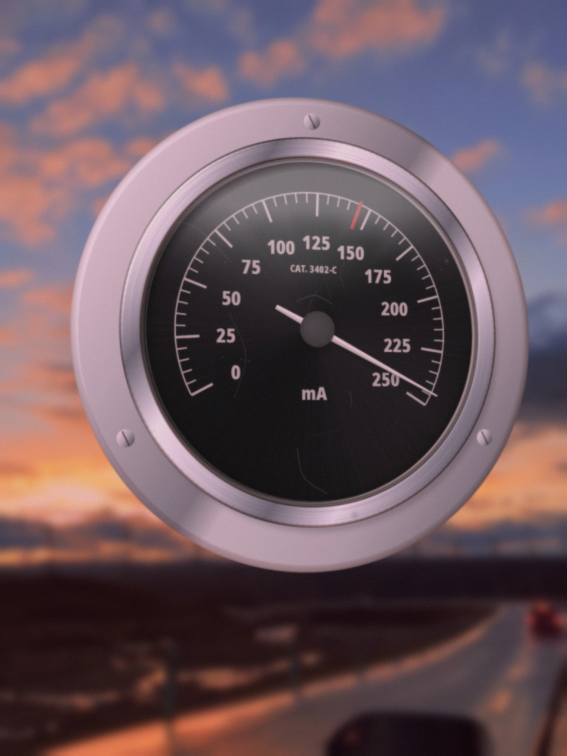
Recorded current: 245 mA
